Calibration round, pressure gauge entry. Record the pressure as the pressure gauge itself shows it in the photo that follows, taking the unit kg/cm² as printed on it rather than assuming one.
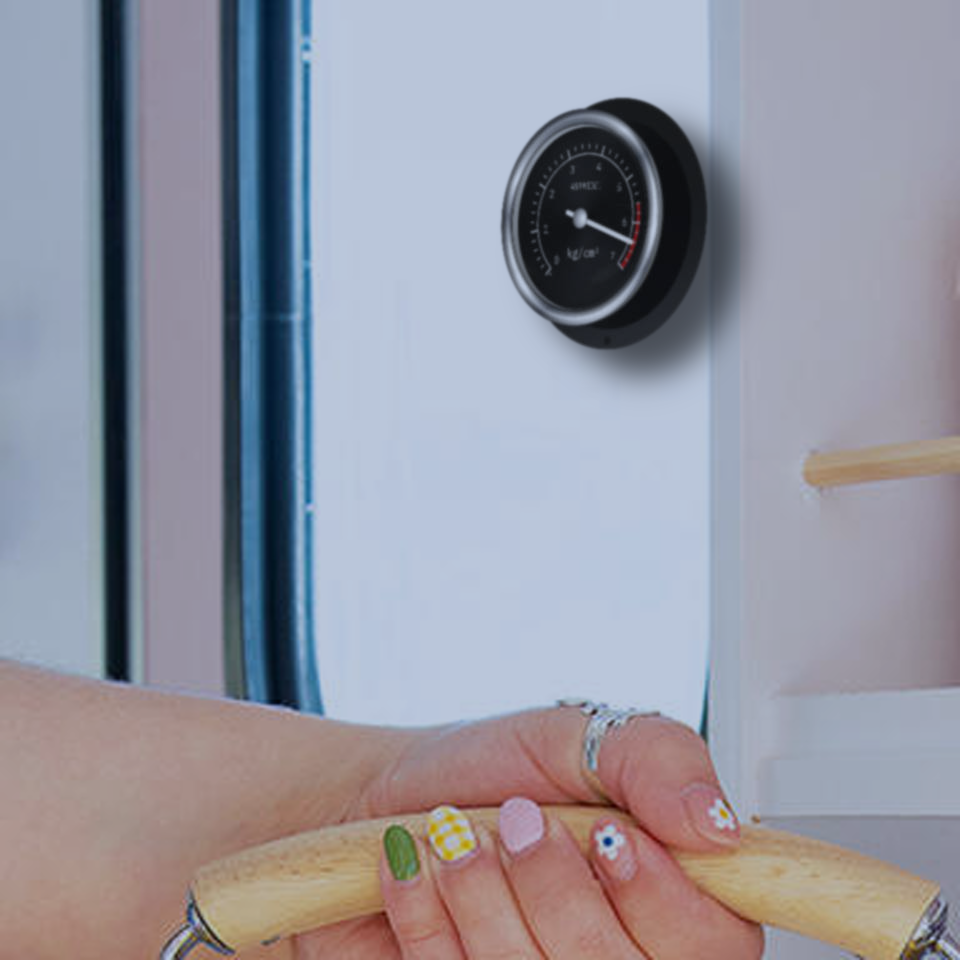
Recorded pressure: 6.4 kg/cm²
